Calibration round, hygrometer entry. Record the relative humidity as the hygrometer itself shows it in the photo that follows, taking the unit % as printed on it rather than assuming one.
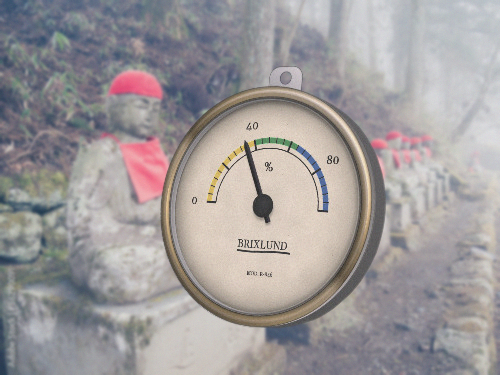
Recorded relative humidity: 36 %
